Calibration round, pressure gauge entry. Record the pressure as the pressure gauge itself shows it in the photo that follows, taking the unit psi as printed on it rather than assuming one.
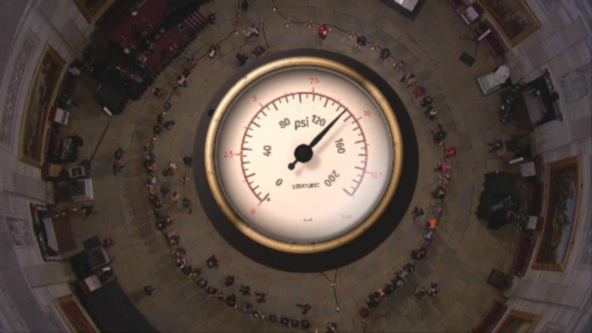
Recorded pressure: 135 psi
